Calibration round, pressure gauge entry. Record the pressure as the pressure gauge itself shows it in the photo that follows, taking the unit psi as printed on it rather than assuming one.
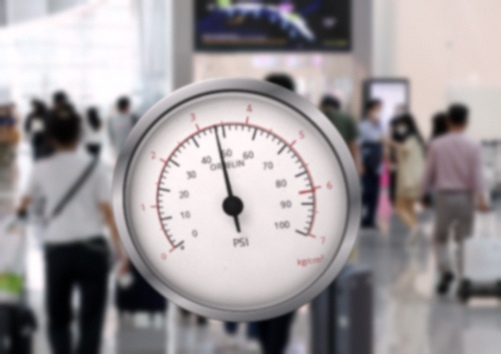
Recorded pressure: 48 psi
